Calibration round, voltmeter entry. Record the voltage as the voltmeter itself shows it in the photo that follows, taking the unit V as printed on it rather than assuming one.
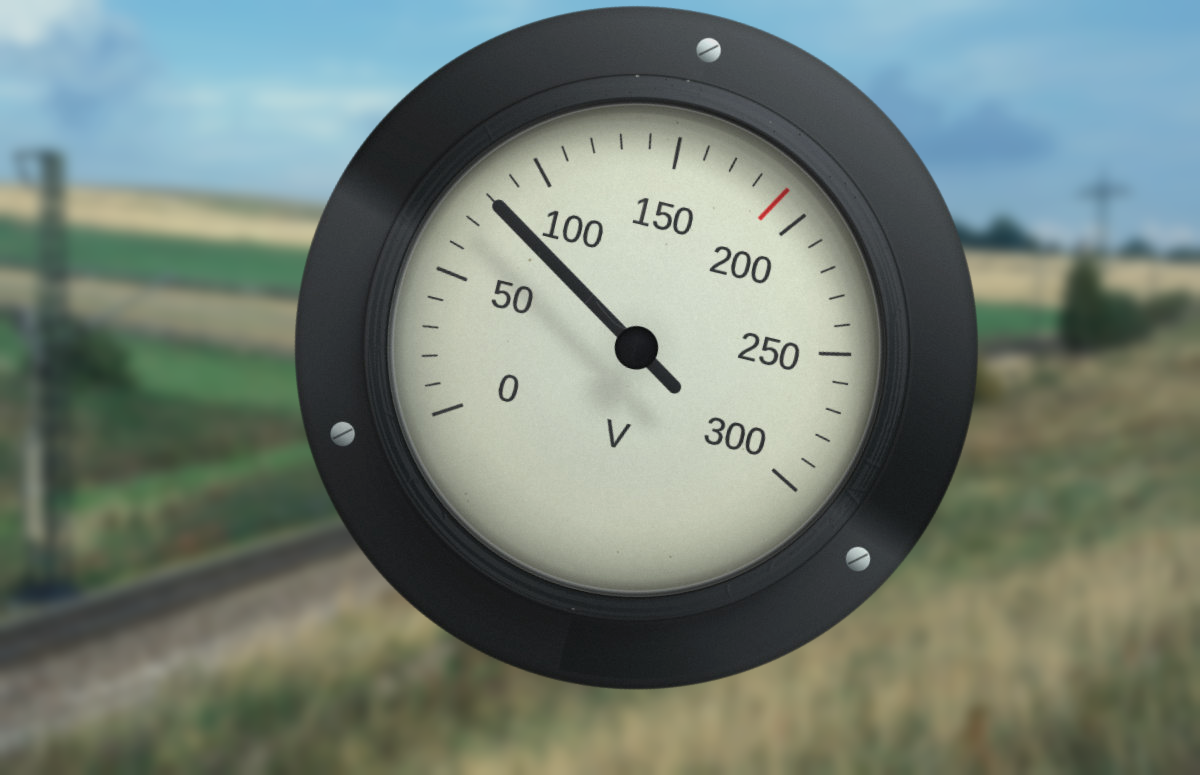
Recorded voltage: 80 V
